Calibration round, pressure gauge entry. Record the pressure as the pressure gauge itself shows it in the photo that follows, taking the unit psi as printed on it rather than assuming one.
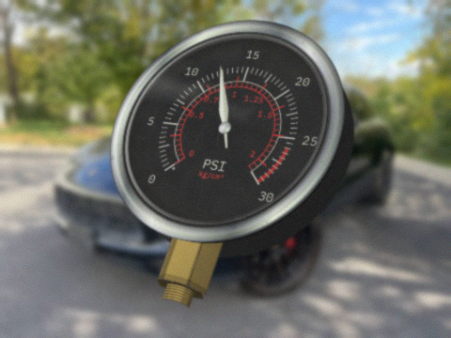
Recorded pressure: 12.5 psi
